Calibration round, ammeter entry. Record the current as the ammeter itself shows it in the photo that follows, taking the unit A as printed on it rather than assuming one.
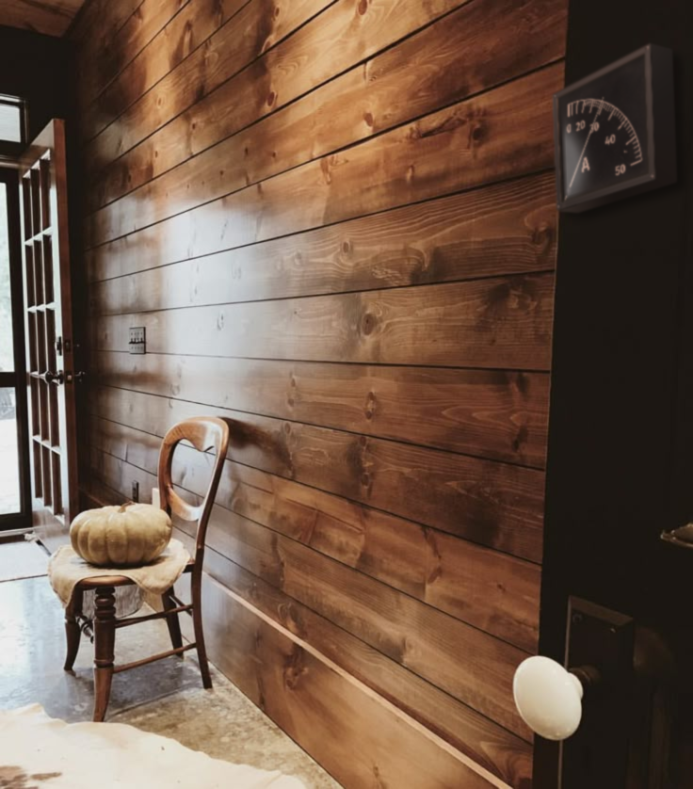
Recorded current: 30 A
